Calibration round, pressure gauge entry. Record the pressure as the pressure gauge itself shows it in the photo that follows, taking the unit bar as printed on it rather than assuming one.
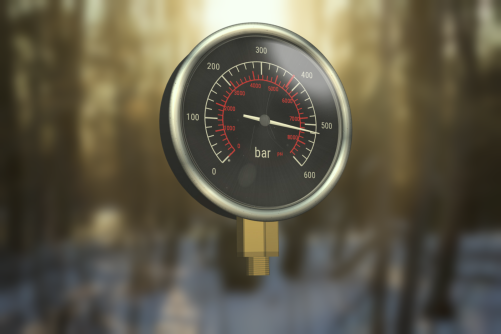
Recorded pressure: 520 bar
